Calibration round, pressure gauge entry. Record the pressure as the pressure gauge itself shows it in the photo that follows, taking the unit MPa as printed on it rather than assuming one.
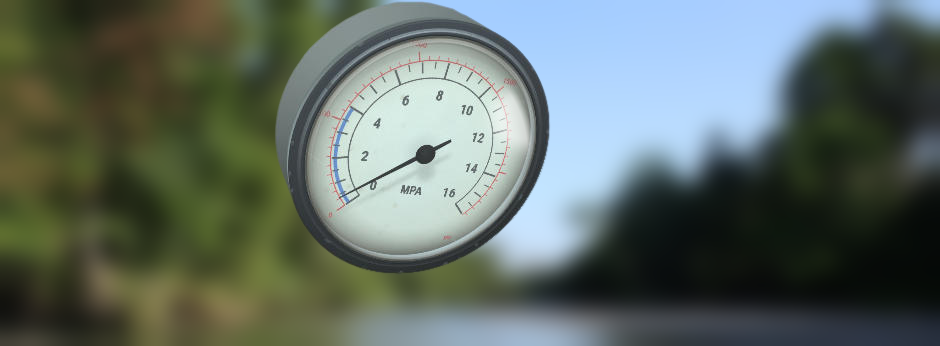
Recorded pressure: 0.5 MPa
